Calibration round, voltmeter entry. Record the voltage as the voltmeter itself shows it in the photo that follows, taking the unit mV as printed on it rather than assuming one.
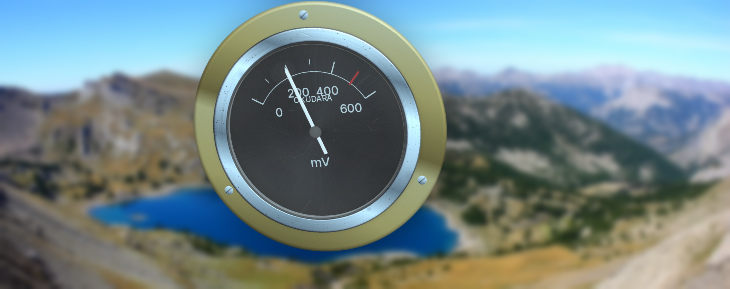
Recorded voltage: 200 mV
